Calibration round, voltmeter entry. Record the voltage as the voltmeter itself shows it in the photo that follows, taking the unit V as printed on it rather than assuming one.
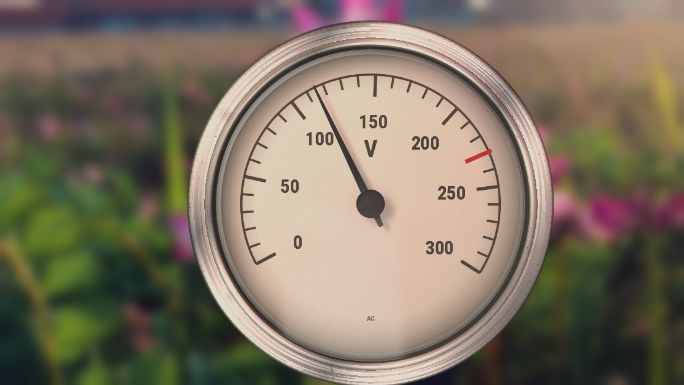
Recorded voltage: 115 V
